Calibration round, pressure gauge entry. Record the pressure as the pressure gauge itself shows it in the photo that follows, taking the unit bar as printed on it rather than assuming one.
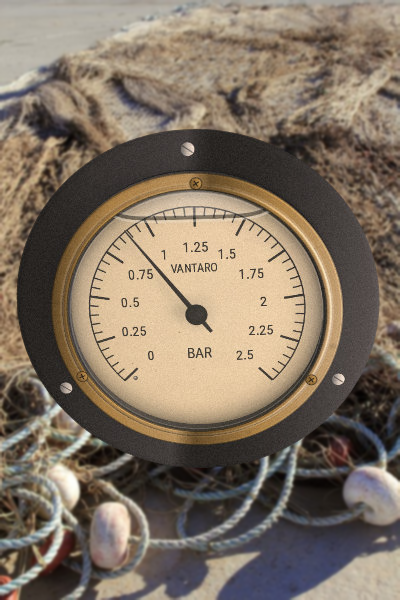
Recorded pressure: 0.9 bar
